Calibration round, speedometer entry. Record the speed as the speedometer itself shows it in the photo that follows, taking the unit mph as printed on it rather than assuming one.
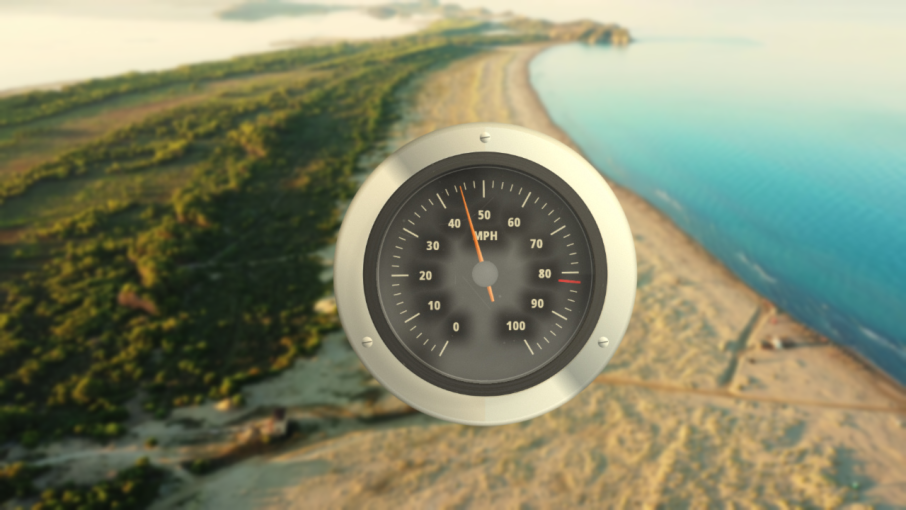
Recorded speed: 45 mph
